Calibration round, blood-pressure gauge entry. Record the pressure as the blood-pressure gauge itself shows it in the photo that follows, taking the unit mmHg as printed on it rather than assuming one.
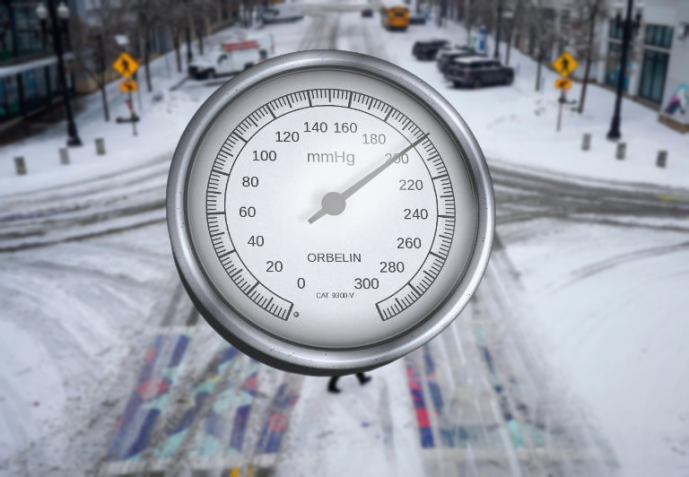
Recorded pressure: 200 mmHg
